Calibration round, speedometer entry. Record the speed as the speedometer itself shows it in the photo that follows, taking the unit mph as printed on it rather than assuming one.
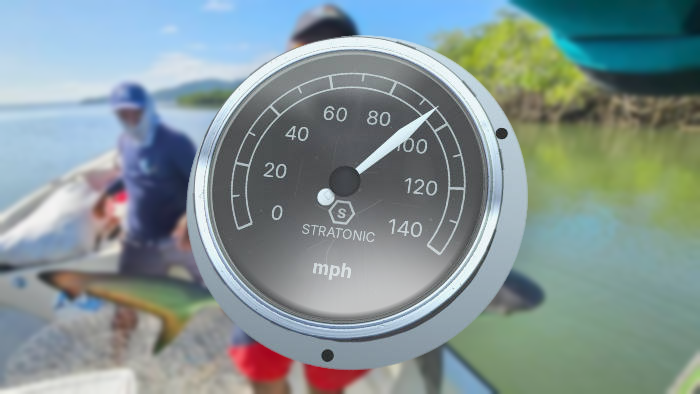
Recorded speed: 95 mph
